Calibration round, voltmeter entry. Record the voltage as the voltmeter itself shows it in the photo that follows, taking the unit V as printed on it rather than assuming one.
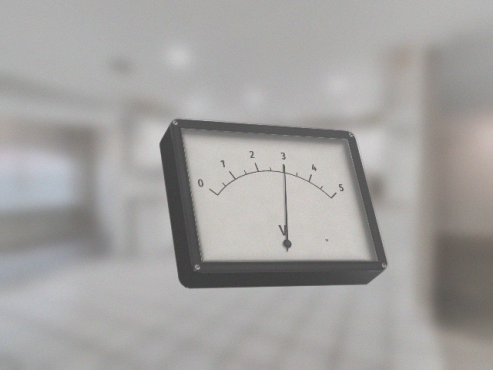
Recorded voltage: 3 V
